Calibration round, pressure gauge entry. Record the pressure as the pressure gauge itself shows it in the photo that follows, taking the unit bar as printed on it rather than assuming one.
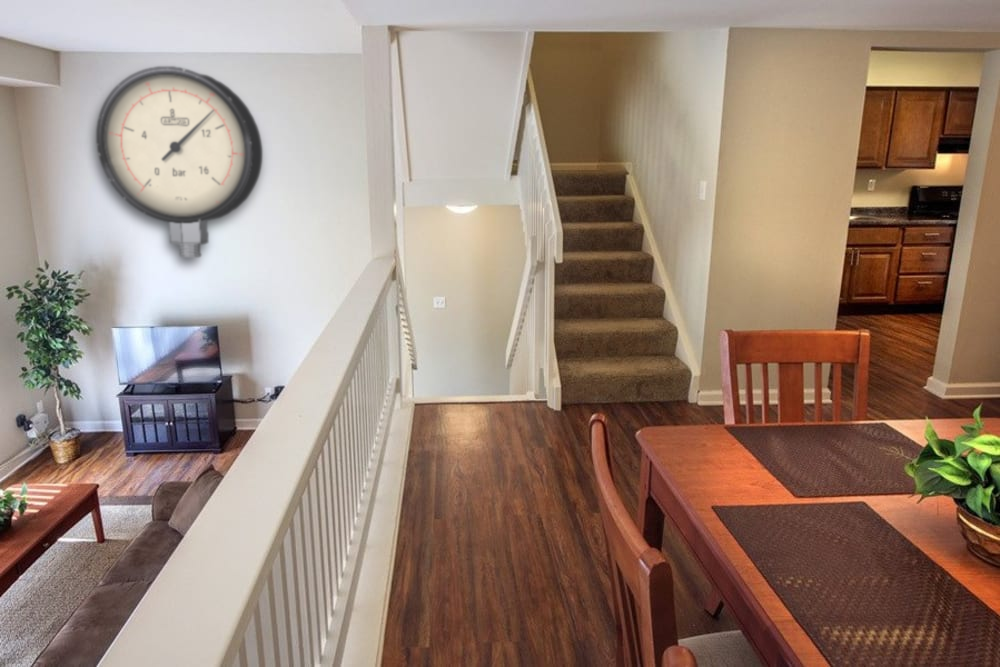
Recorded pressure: 11 bar
